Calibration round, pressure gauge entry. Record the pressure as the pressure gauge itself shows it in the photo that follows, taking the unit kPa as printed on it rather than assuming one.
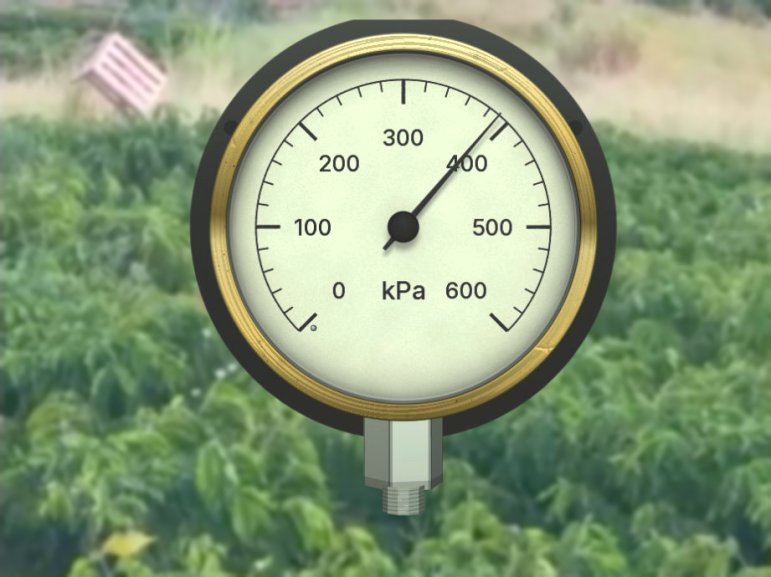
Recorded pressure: 390 kPa
